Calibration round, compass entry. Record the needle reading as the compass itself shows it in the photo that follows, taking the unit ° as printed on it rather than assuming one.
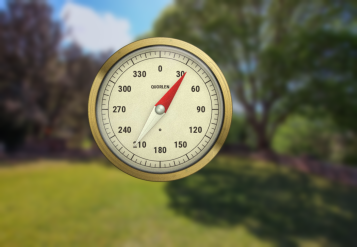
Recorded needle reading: 35 °
